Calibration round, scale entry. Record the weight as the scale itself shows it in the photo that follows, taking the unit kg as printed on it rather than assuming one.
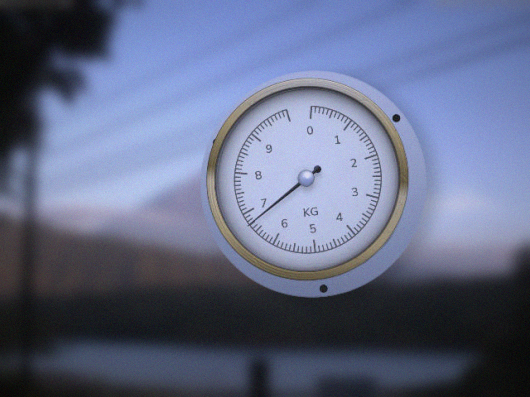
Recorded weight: 6.7 kg
